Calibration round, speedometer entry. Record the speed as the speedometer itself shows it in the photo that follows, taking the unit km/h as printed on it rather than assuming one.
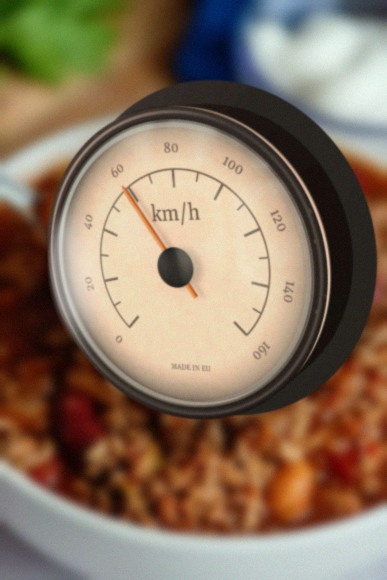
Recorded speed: 60 km/h
